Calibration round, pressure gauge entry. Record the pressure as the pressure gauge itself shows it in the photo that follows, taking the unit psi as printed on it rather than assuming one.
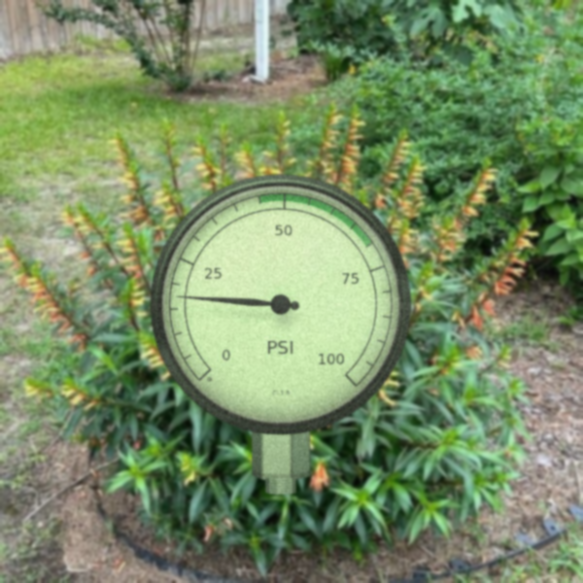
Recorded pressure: 17.5 psi
